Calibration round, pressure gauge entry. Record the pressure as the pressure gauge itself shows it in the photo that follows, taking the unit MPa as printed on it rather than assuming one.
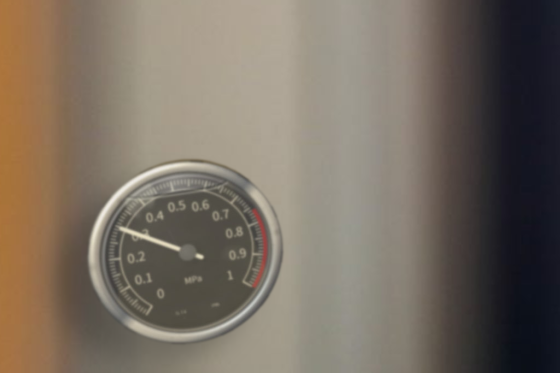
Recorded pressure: 0.3 MPa
